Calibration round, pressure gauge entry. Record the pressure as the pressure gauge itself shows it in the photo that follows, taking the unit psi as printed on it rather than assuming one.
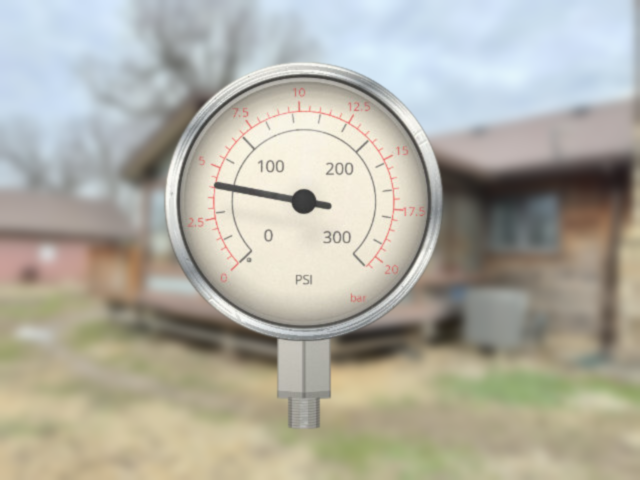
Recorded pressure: 60 psi
